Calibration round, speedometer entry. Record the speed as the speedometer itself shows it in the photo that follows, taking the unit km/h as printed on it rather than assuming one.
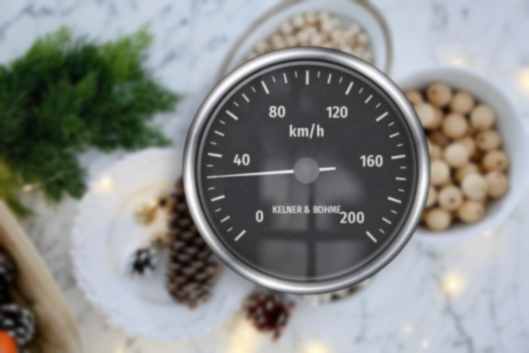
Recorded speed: 30 km/h
